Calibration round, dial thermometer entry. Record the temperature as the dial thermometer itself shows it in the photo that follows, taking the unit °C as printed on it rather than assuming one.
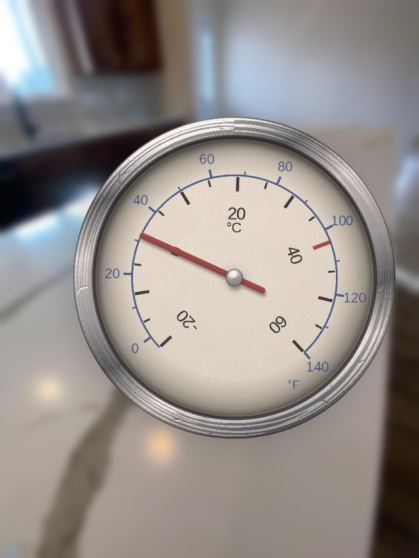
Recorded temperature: 0 °C
